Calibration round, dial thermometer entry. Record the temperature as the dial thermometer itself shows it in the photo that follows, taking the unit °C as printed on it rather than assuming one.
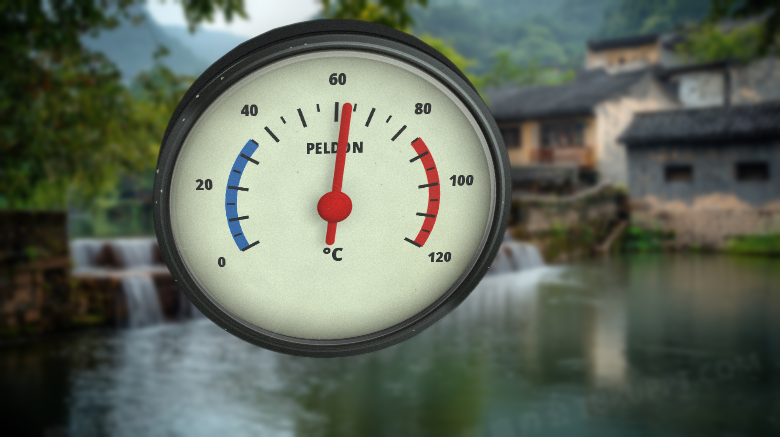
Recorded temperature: 62.5 °C
